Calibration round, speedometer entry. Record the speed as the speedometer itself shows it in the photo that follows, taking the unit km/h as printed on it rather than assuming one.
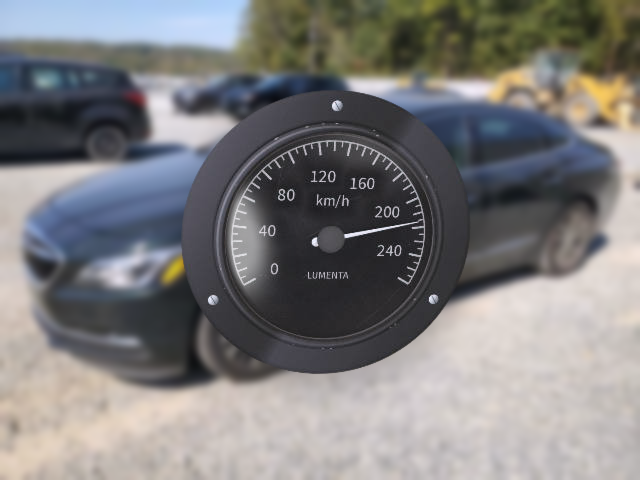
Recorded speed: 215 km/h
